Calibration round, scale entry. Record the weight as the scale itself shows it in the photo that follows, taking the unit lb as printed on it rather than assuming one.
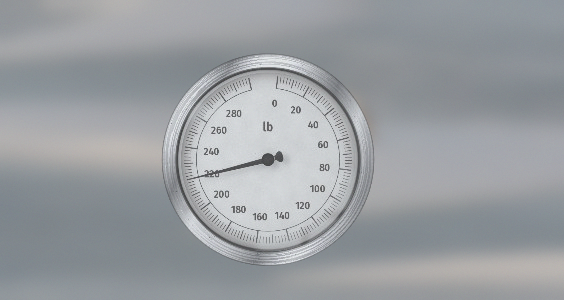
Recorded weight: 220 lb
